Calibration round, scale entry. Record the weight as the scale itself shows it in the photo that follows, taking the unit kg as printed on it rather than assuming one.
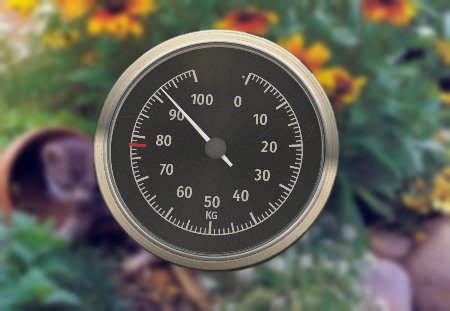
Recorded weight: 92 kg
